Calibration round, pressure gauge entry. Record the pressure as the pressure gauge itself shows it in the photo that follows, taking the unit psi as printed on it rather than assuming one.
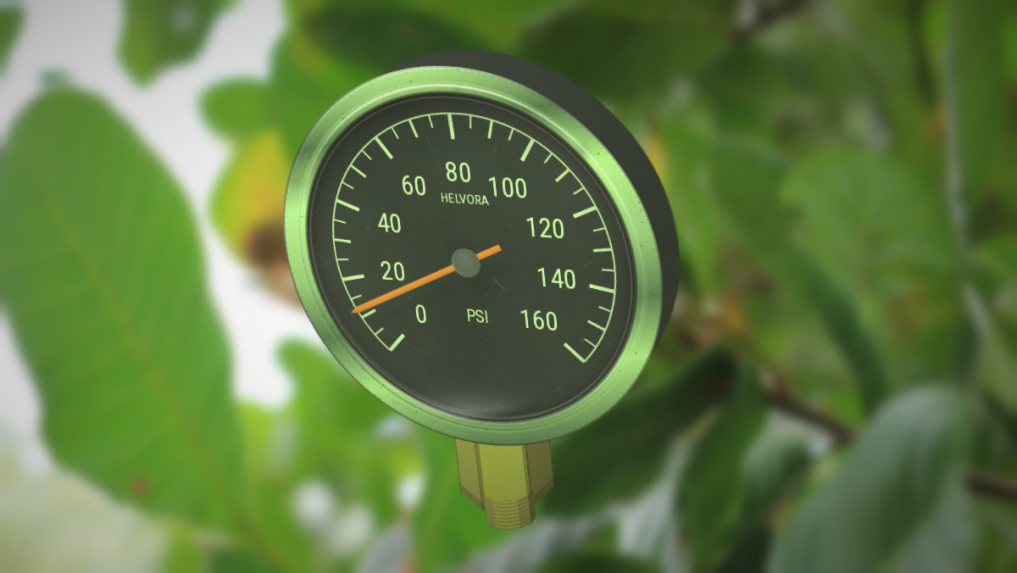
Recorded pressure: 12.5 psi
